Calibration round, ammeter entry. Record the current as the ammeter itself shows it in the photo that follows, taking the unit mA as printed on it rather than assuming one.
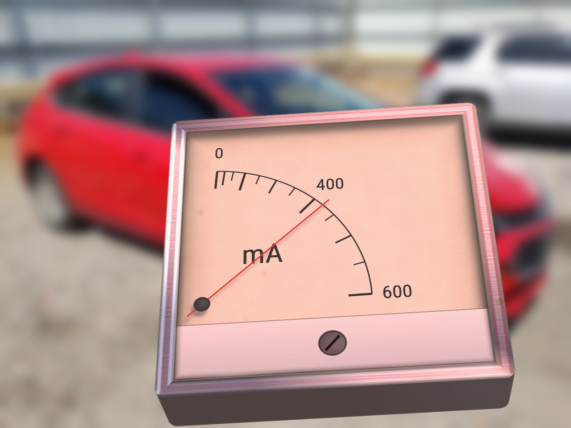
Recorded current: 425 mA
